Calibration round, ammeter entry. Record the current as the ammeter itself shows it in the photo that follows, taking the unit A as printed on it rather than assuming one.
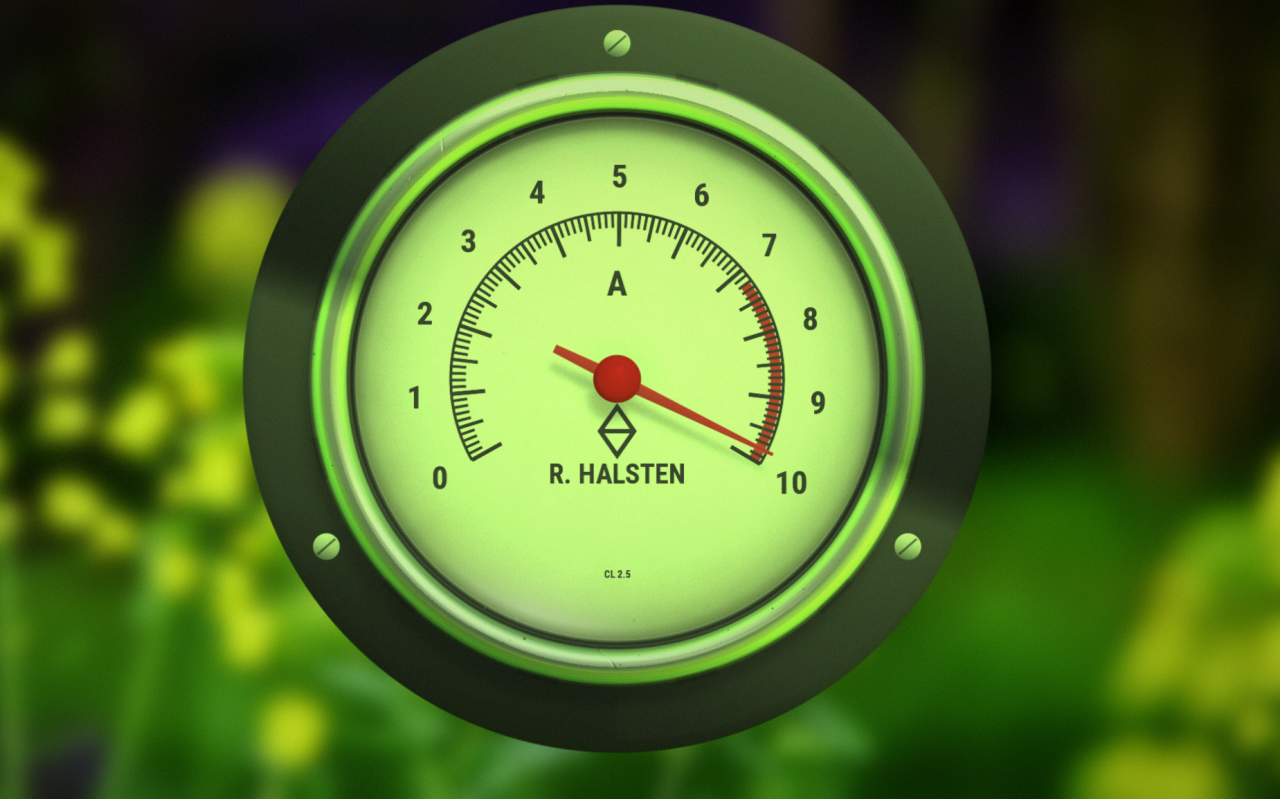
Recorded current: 9.8 A
